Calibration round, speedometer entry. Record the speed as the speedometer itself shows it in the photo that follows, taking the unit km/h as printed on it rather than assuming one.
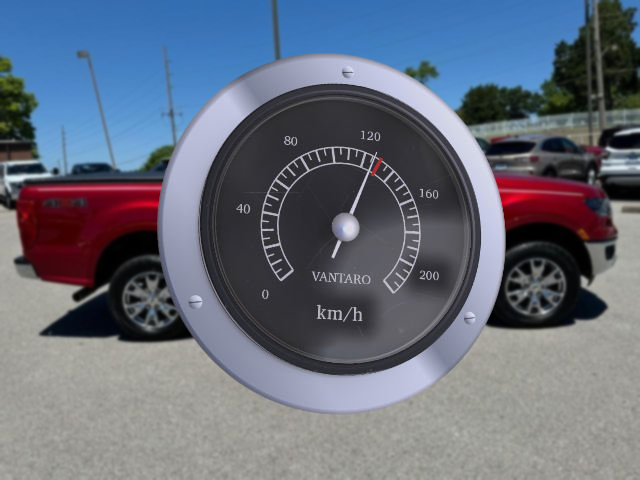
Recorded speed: 125 km/h
